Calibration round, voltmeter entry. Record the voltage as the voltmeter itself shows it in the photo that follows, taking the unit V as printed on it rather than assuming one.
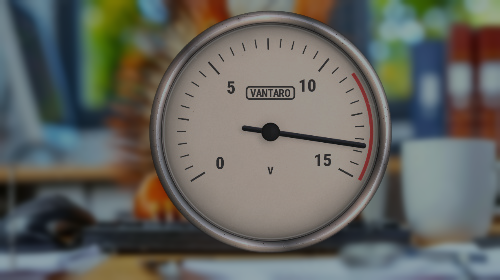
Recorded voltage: 13.75 V
